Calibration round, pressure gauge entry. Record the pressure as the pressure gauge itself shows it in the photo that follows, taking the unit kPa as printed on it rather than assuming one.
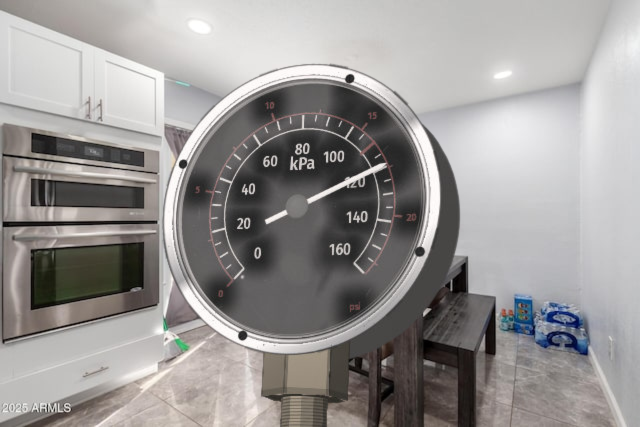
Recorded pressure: 120 kPa
